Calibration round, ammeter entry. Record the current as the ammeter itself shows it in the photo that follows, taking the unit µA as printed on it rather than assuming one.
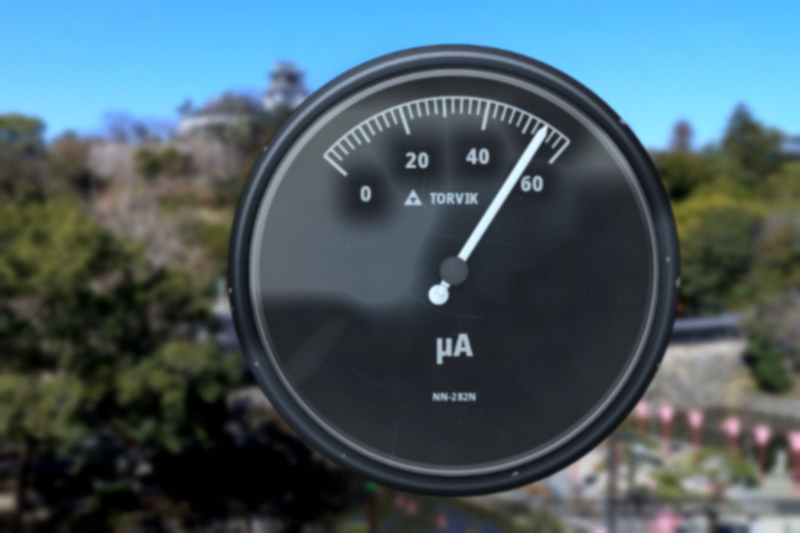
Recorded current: 54 µA
